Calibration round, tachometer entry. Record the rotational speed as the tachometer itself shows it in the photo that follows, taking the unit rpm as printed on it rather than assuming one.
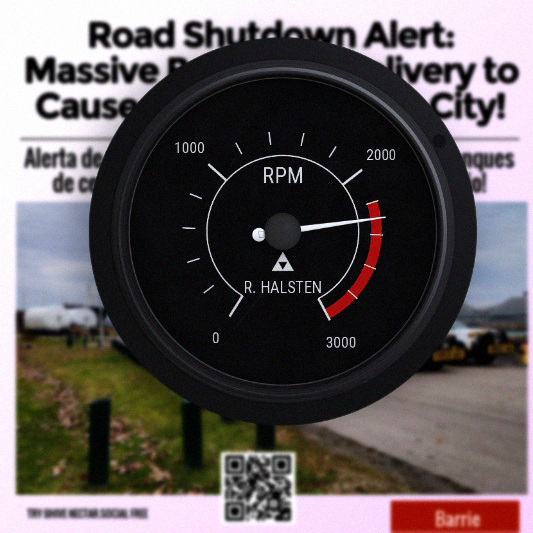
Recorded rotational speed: 2300 rpm
